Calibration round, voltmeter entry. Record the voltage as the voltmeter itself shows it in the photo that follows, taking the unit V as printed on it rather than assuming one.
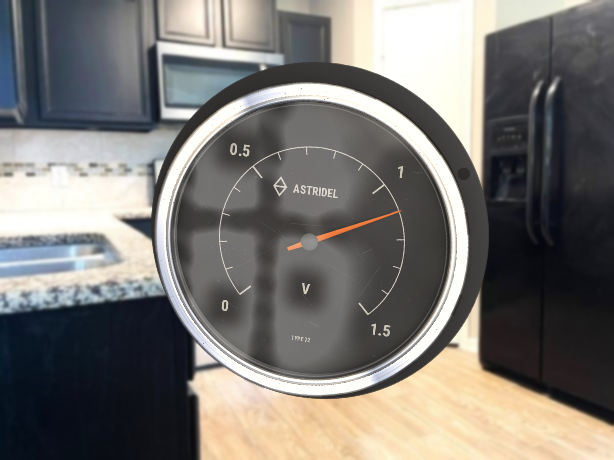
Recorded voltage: 1.1 V
